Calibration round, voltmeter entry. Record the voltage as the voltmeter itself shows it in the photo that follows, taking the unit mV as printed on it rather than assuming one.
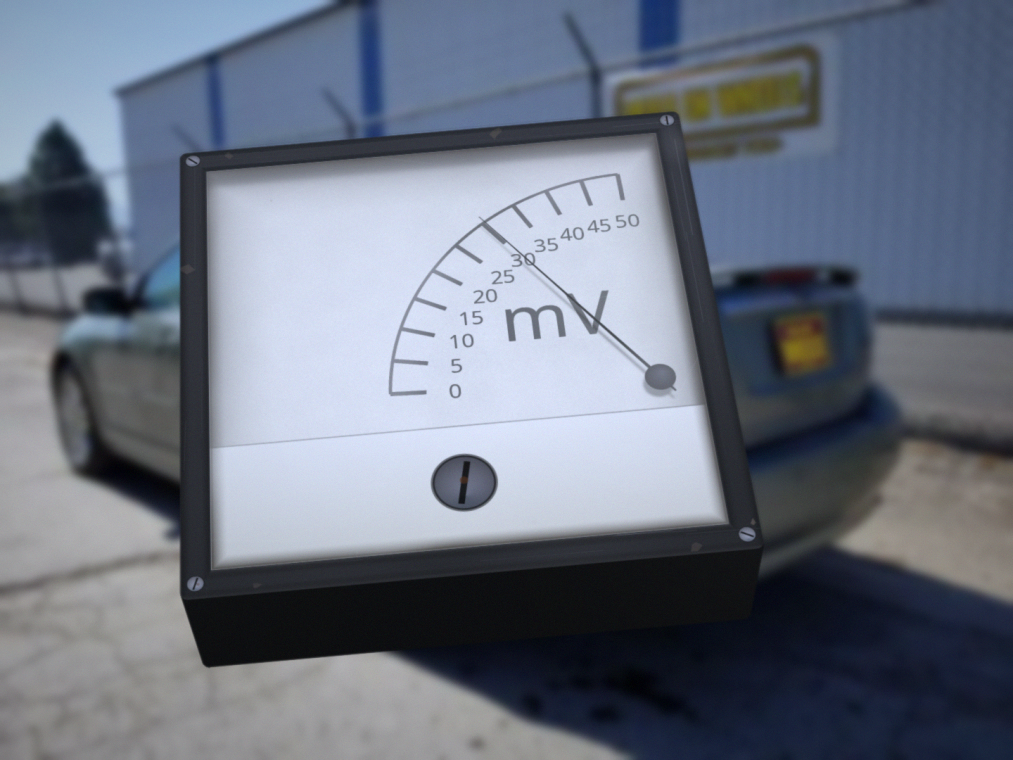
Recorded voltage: 30 mV
